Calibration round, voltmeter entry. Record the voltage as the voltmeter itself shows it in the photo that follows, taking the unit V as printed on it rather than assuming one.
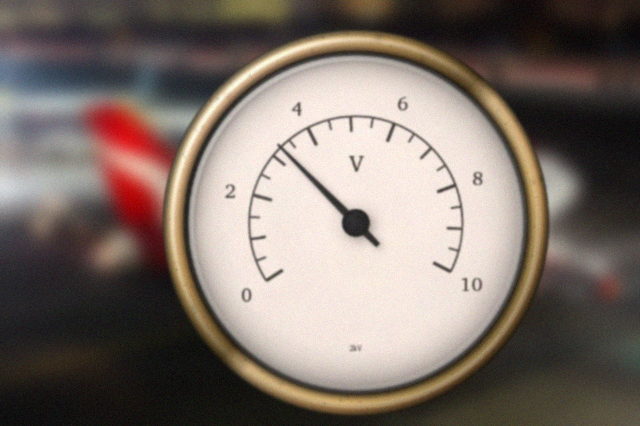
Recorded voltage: 3.25 V
